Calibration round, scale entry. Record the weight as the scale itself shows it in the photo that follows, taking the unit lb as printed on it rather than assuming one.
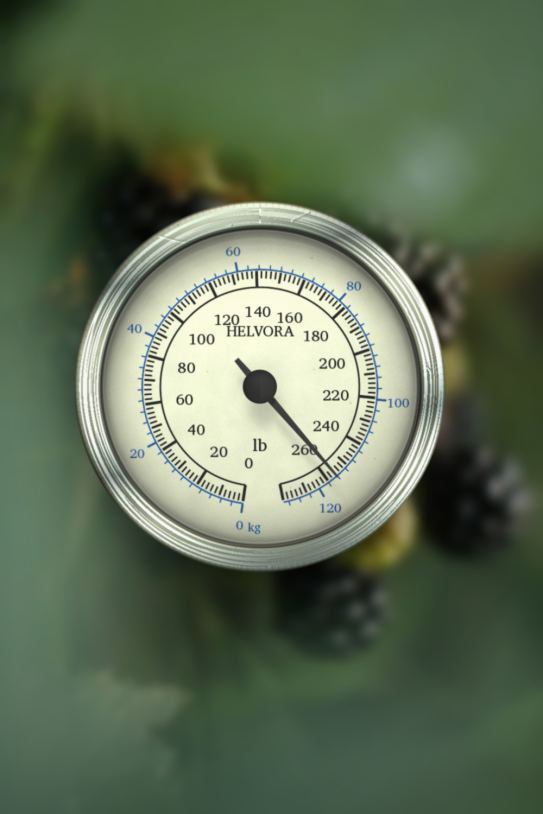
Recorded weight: 256 lb
